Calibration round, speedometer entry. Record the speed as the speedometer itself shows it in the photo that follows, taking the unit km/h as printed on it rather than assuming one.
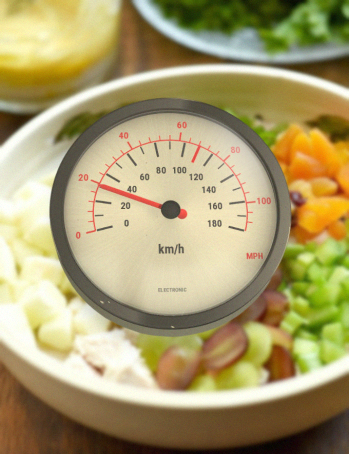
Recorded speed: 30 km/h
